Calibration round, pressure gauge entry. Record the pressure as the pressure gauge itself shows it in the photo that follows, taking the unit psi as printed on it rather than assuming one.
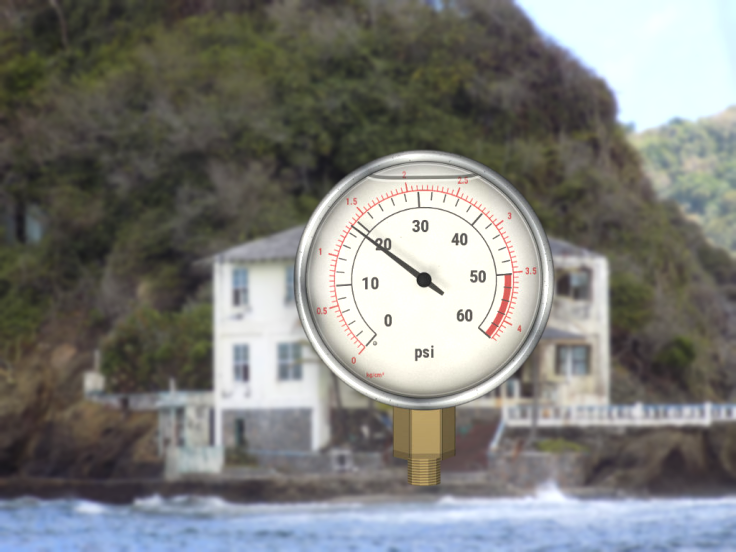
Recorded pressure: 19 psi
